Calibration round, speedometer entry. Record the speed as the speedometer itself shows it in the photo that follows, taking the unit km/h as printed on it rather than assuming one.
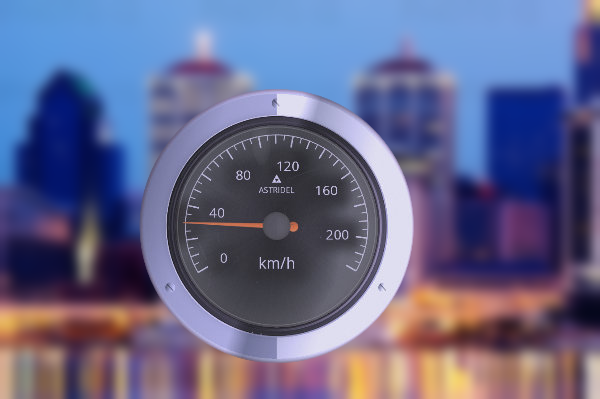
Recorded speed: 30 km/h
